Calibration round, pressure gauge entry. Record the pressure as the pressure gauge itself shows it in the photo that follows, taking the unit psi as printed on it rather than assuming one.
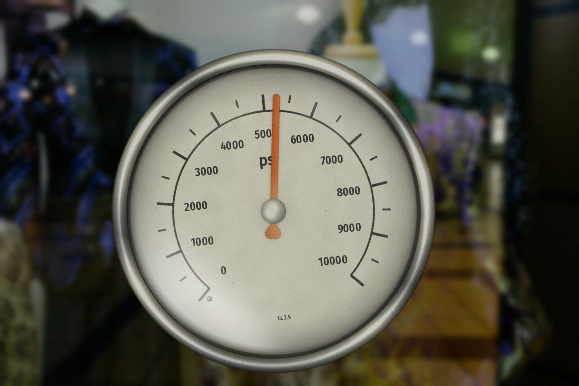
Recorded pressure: 5250 psi
